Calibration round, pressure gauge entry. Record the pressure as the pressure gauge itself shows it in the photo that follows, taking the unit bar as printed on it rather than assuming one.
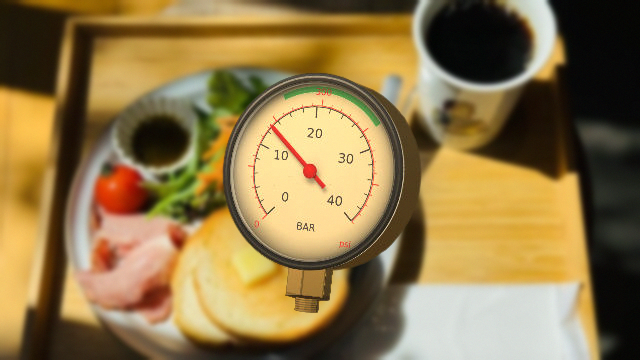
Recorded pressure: 13 bar
